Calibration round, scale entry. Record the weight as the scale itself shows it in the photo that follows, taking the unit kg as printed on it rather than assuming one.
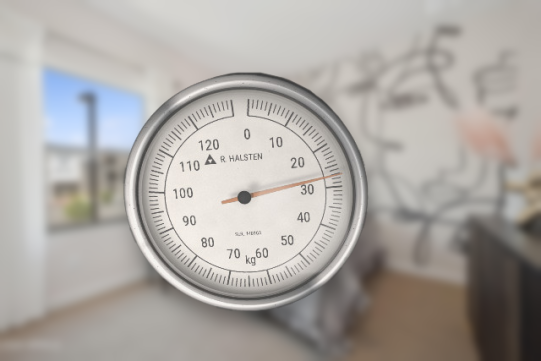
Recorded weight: 27 kg
